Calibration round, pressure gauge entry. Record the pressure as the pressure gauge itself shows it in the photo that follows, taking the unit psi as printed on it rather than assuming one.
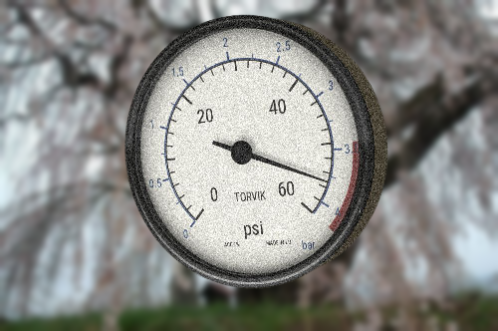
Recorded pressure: 55 psi
